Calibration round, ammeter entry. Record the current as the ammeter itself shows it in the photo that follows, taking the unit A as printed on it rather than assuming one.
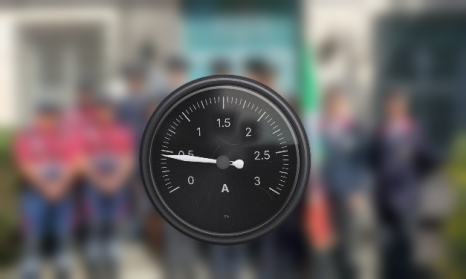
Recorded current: 0.45 A
